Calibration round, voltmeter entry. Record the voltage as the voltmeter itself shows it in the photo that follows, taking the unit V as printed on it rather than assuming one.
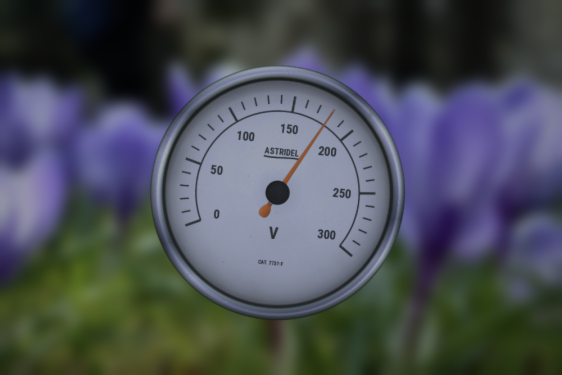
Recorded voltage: 180 V
